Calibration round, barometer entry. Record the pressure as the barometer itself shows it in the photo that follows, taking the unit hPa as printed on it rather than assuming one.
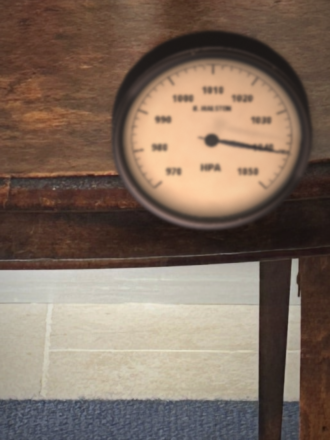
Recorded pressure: 1040 hPa
